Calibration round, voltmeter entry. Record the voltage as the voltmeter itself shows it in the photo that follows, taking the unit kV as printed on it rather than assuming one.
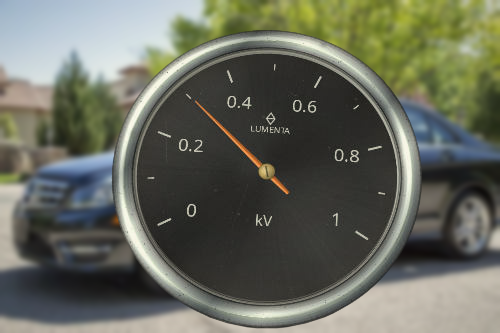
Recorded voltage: 0.3 kV
